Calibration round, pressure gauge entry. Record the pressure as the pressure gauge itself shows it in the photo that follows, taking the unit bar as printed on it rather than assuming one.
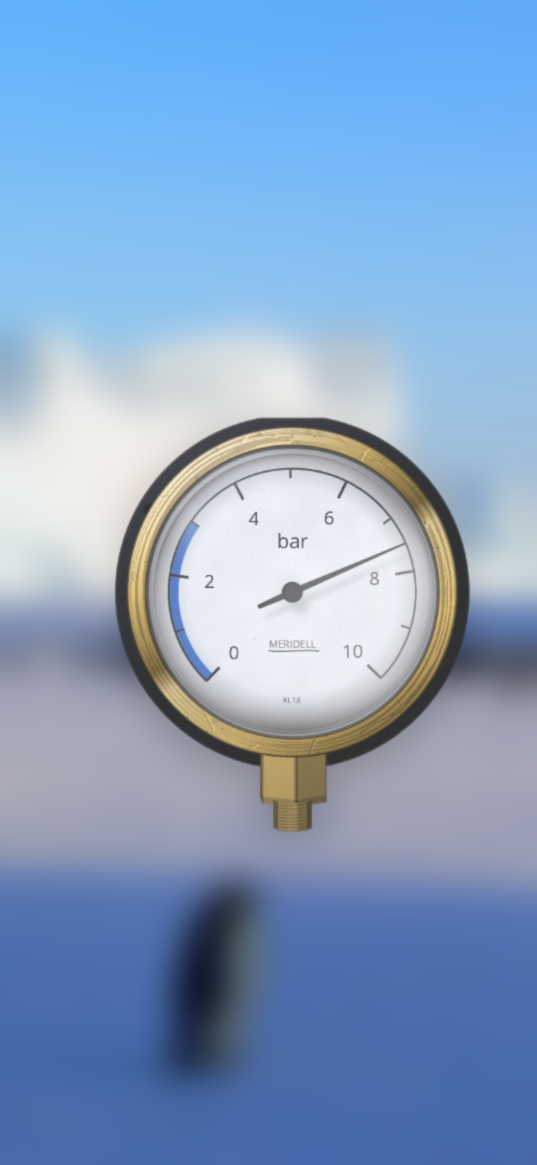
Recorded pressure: 7.5 bar
